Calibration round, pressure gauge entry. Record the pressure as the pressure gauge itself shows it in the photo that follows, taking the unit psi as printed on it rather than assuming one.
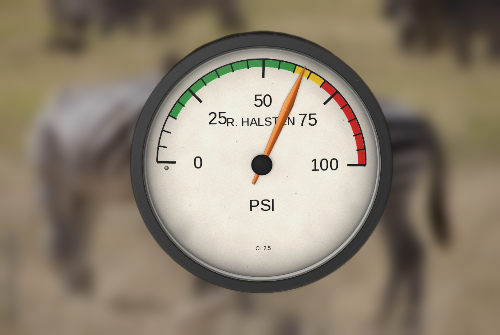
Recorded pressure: 62.5 psi
